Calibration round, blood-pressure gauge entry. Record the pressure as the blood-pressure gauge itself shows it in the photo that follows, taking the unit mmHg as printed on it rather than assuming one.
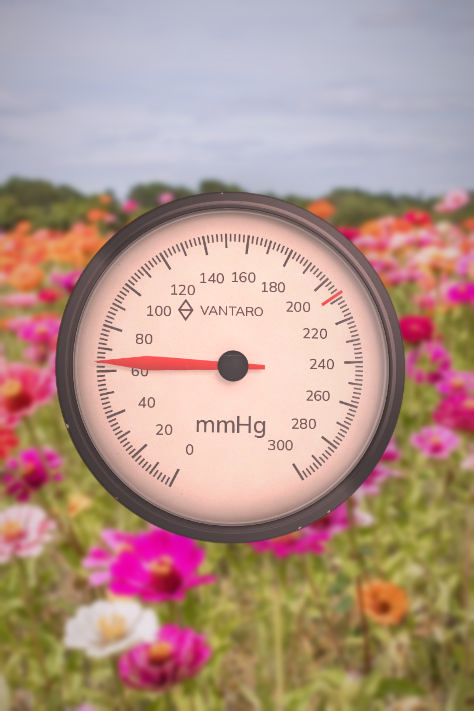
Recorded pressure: 64 mmHg
